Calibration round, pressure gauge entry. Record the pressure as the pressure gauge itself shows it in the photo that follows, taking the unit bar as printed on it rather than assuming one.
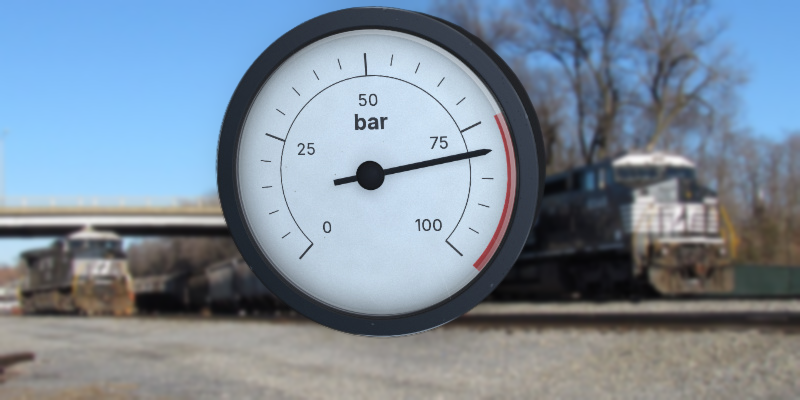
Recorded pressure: 80 bar
